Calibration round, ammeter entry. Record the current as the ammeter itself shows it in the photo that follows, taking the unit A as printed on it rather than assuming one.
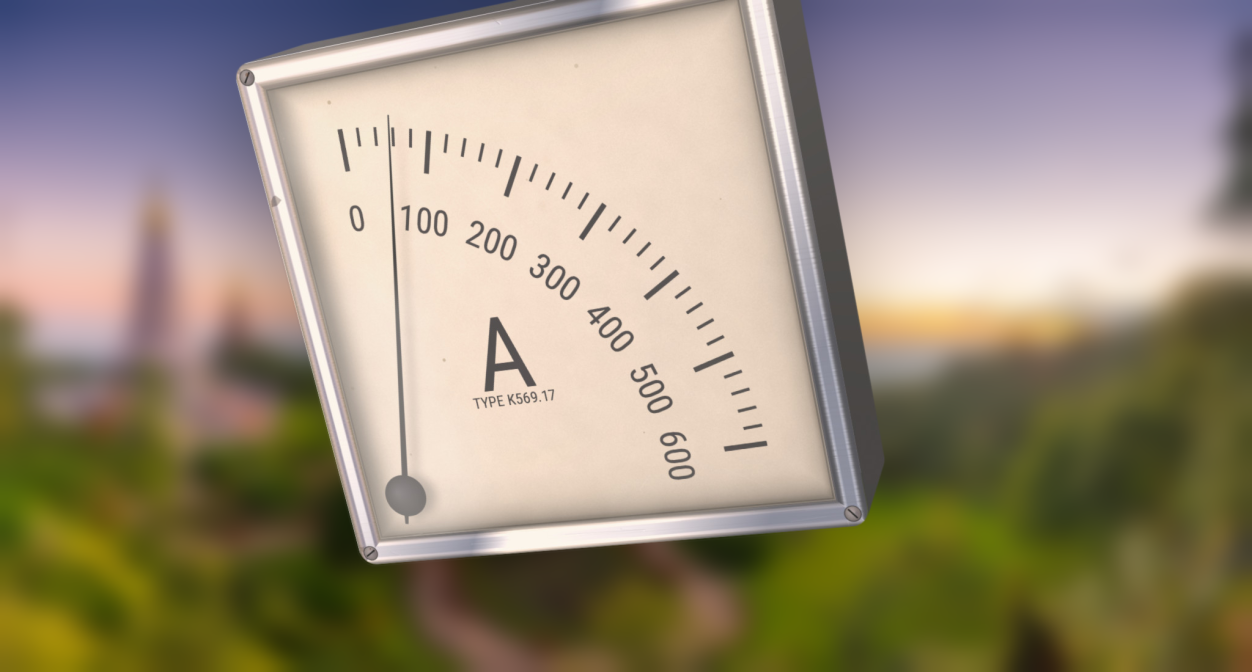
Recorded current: 60 A
